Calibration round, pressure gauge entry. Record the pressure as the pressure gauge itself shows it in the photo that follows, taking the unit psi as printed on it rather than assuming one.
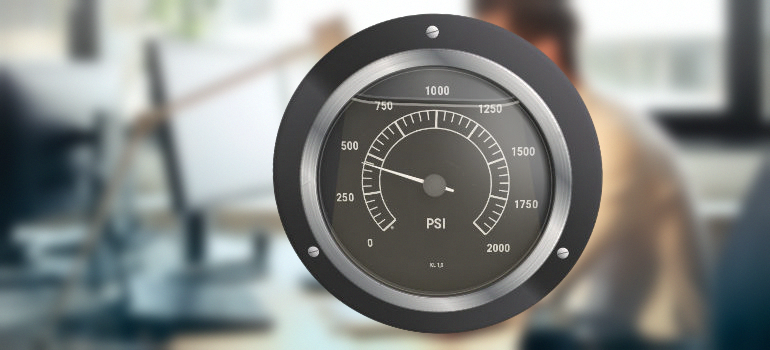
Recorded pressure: 450 psi
